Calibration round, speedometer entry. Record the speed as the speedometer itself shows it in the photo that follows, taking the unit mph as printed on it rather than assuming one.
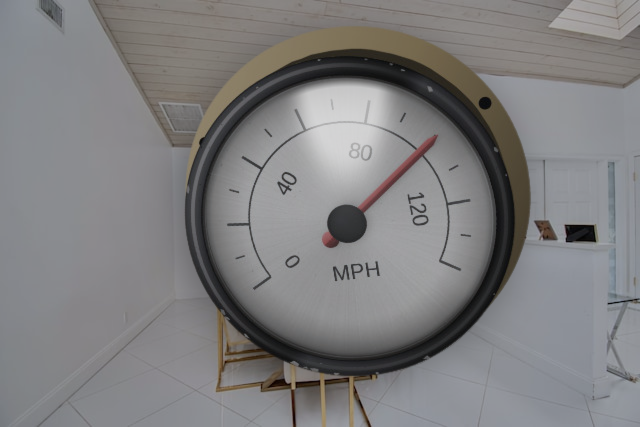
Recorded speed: 100 mph
